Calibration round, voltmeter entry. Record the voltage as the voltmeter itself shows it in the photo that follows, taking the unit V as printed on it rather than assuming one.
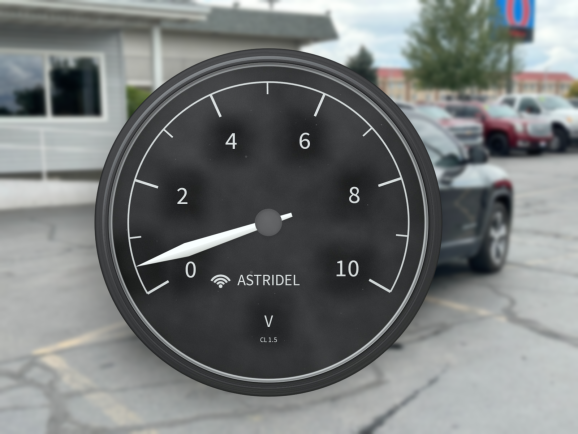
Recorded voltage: 0.5 V
